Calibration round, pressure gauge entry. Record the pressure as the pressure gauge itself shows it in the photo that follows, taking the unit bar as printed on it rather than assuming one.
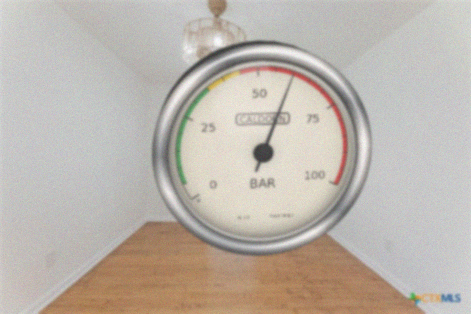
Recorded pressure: 60 bar
